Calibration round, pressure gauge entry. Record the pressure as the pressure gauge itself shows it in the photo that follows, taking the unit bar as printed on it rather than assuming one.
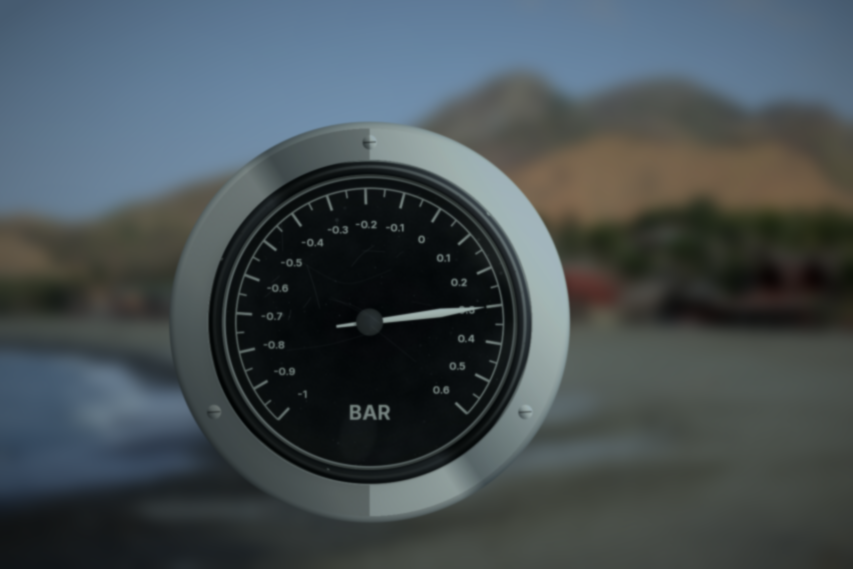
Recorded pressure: 0.3 bar
